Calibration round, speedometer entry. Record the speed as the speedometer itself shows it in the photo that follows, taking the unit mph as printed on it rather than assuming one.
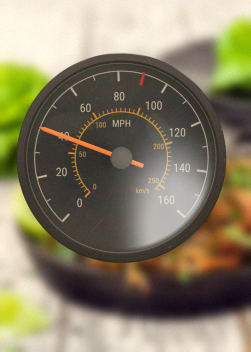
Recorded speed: 40 mph
